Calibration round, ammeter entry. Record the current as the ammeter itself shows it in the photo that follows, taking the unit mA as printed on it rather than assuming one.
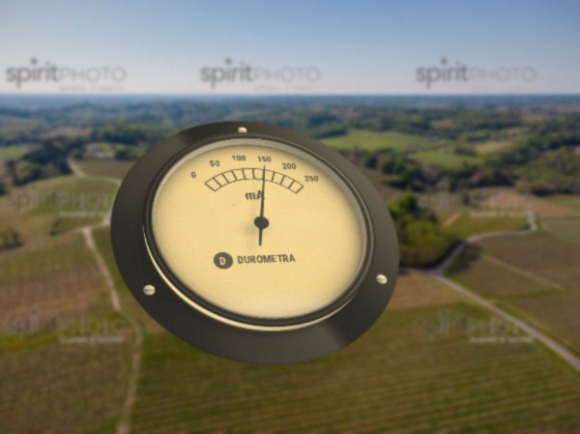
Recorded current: 150 mA
